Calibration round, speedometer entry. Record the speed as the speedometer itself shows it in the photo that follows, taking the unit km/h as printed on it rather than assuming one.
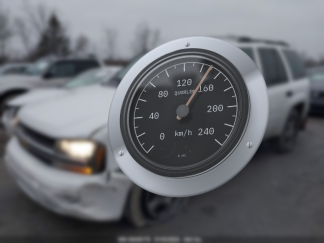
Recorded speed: 150 km/h
